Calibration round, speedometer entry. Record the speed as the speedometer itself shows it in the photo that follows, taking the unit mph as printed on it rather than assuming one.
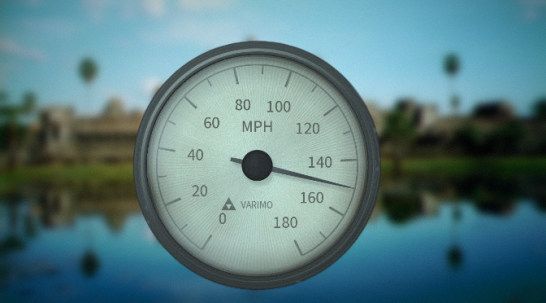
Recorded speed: 150 mph
